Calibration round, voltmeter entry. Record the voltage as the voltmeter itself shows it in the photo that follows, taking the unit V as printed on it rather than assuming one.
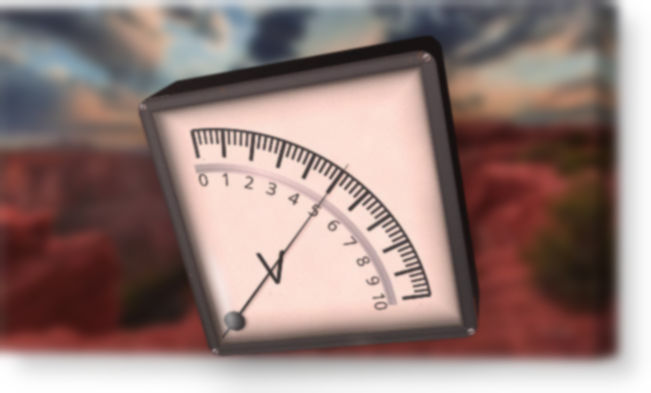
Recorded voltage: 5 V
